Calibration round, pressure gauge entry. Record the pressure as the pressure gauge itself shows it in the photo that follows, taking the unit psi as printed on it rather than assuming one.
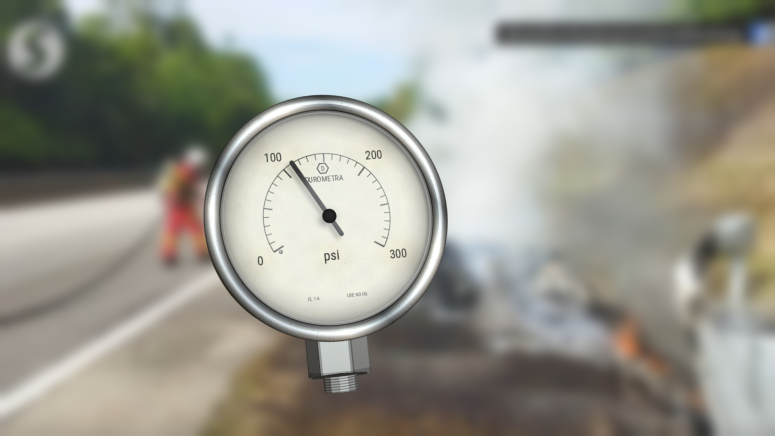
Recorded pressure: 110 psi
